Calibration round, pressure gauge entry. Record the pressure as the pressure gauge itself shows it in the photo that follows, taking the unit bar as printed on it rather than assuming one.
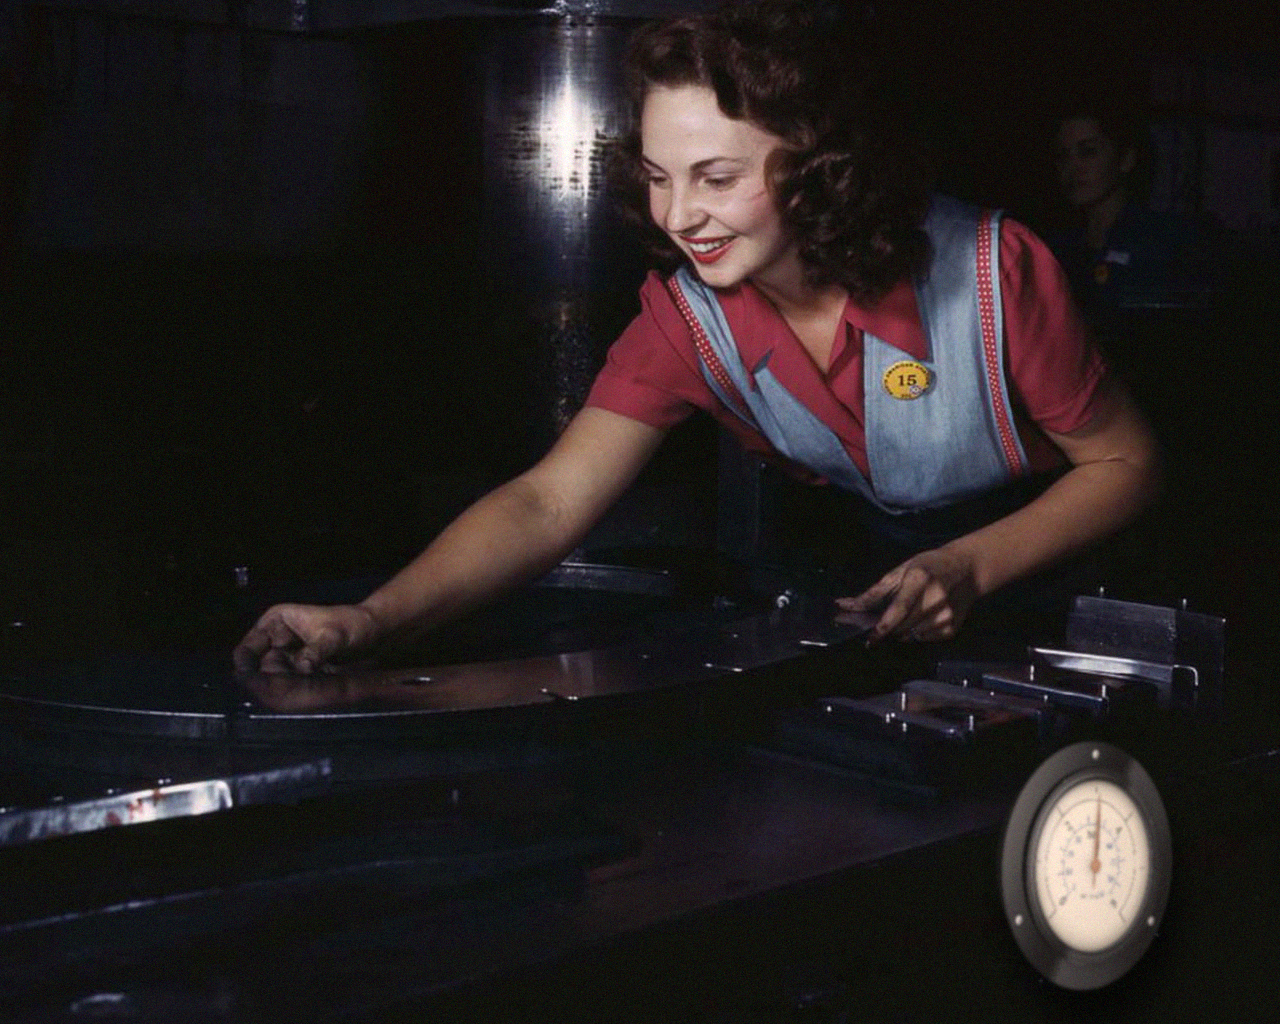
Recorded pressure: 3 bar
